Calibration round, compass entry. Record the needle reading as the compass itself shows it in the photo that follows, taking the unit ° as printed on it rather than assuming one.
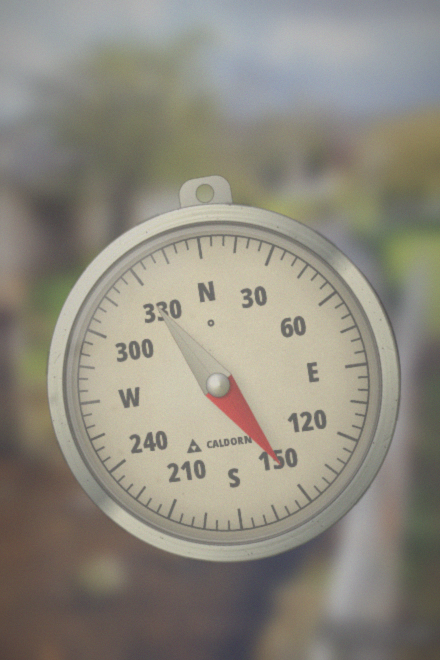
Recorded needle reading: 150 °
